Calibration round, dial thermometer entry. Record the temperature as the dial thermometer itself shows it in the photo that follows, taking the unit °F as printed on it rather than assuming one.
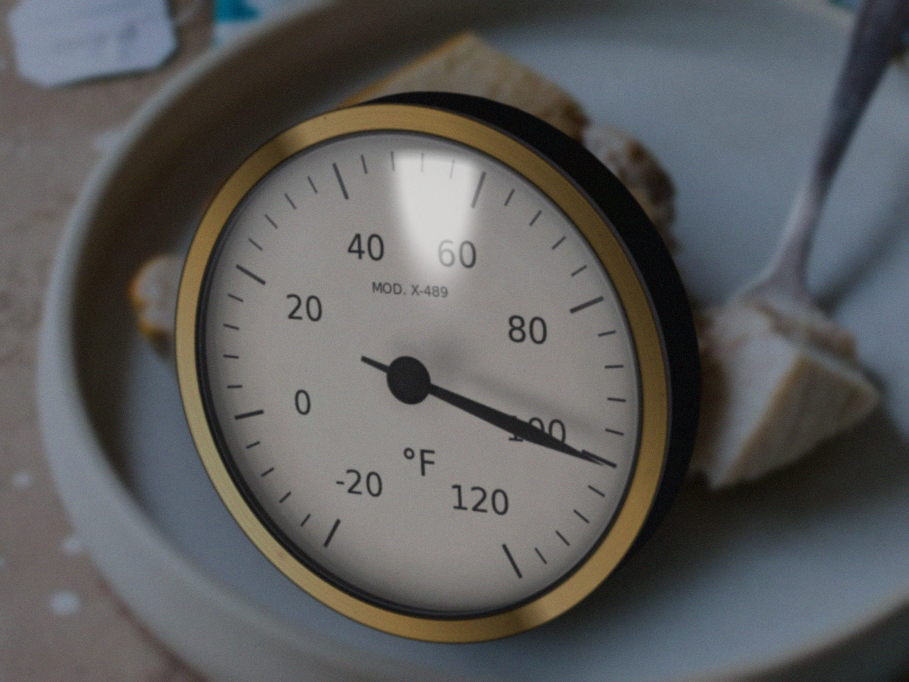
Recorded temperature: 100 °F
